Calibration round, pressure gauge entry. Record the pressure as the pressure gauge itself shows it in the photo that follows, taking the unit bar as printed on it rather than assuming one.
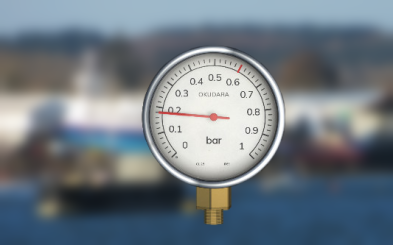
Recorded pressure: 0.18 bar
